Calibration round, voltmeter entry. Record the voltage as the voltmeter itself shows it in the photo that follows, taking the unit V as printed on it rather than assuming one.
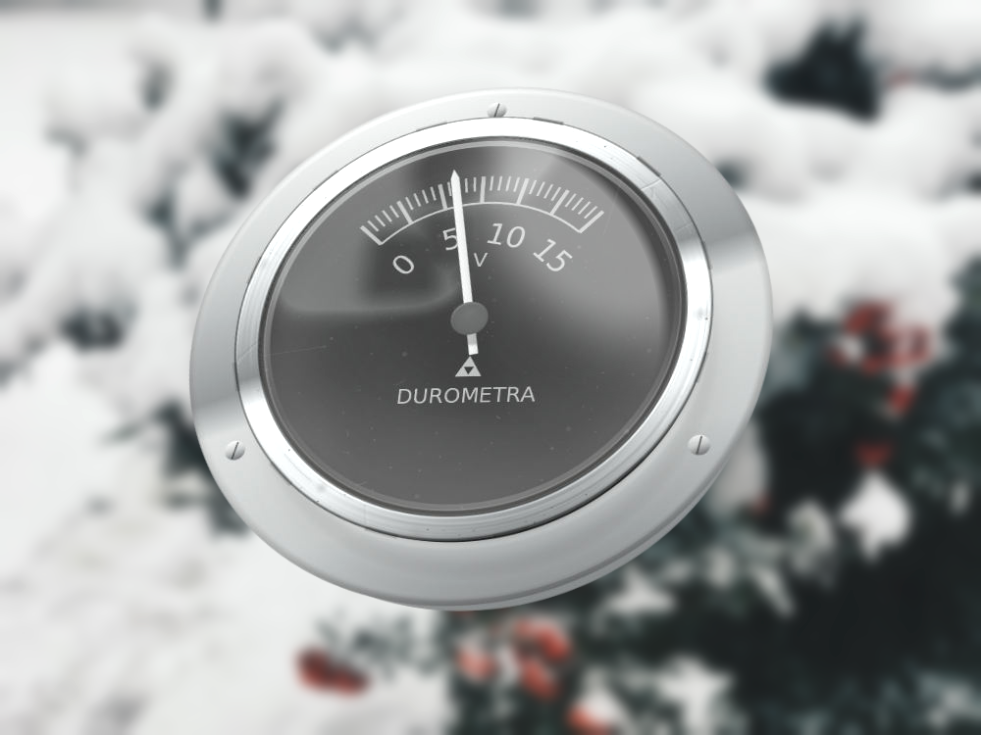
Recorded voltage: 6 V
